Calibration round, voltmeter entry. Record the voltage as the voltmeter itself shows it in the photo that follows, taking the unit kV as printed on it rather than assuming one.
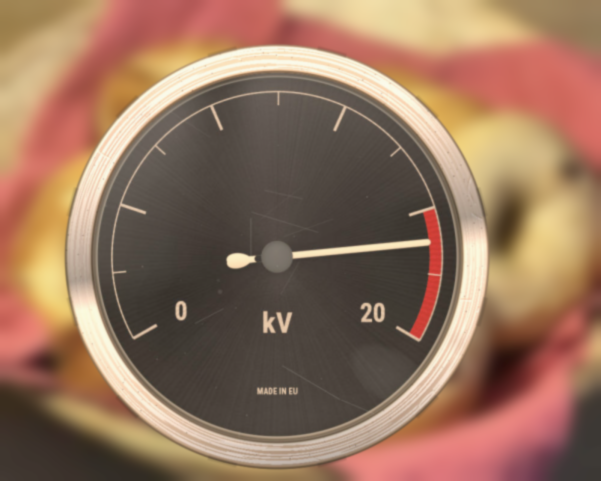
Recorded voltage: 17 kV
